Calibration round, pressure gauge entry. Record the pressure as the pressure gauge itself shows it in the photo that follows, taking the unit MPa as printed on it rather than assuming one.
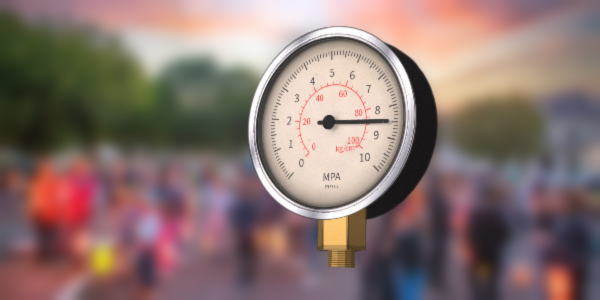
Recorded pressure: 8.5 MPa
